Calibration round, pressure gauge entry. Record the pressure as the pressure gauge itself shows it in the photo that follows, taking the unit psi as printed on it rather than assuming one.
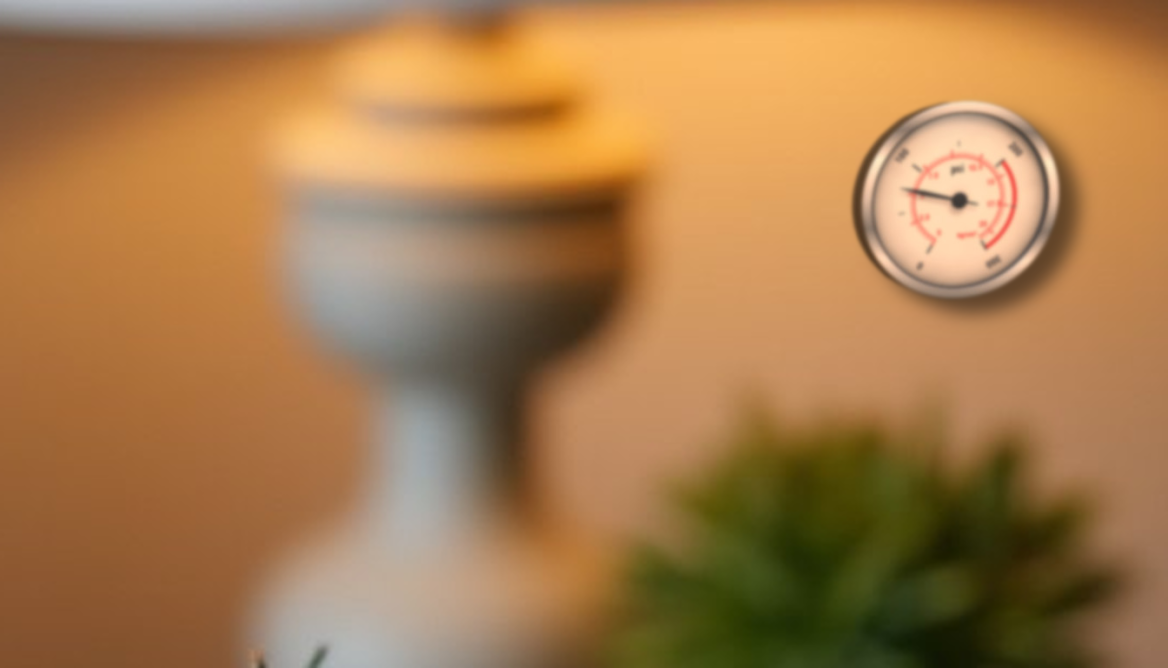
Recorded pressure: 75 psi
